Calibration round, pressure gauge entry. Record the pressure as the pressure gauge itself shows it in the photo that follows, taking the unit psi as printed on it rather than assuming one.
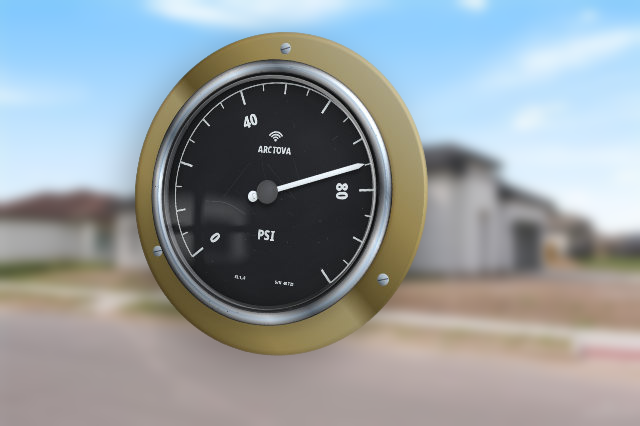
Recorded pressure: 75 psi
